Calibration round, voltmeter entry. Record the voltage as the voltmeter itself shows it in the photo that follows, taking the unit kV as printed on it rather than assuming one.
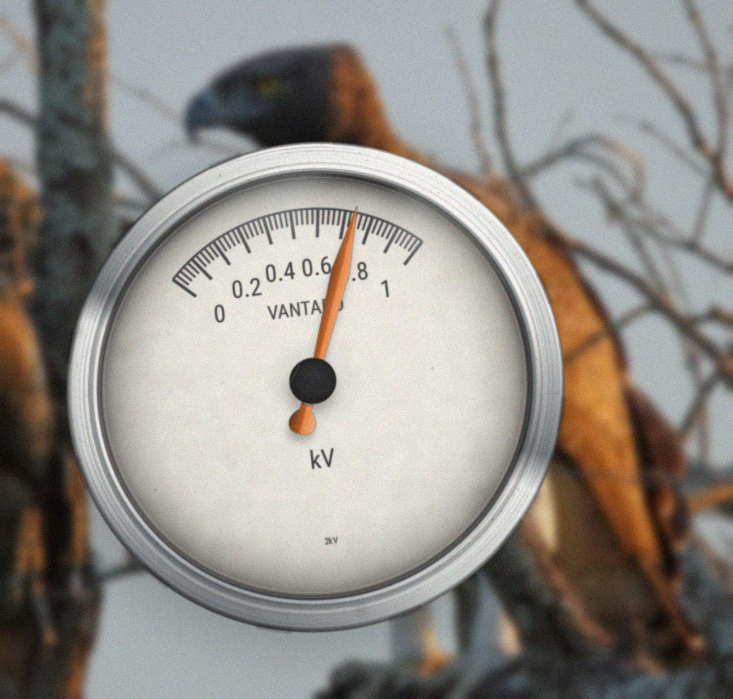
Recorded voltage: 0.74 kV
